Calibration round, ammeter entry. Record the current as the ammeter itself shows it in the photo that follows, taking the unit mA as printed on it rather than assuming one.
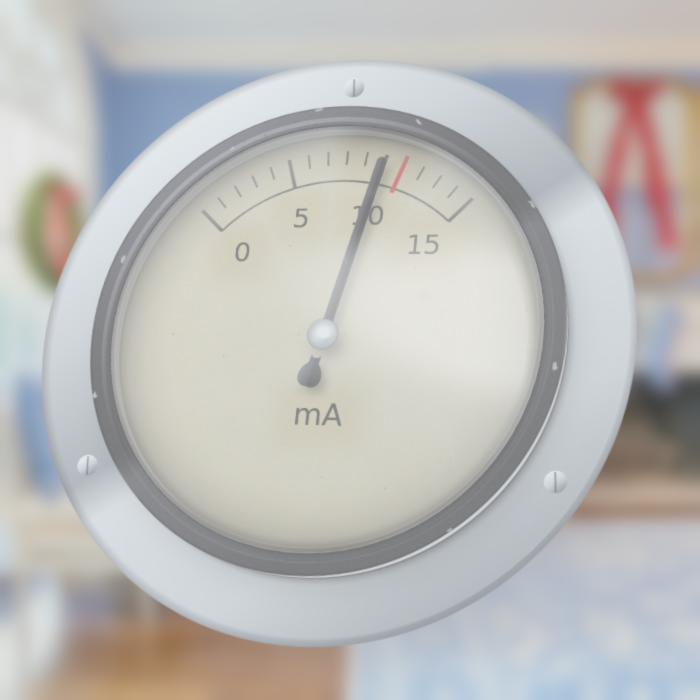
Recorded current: 10 mA
